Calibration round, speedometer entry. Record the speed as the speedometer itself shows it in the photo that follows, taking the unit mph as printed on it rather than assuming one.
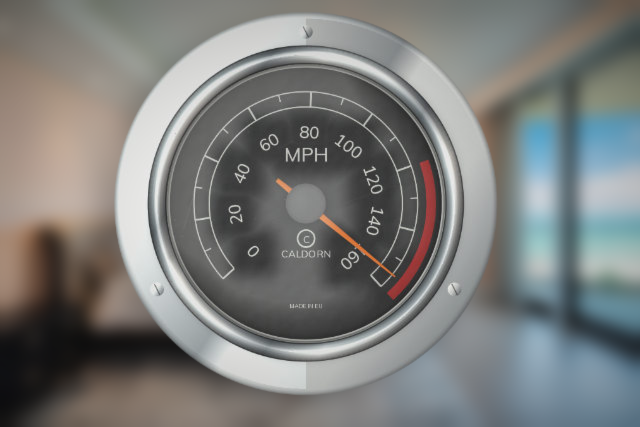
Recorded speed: 155 mph
